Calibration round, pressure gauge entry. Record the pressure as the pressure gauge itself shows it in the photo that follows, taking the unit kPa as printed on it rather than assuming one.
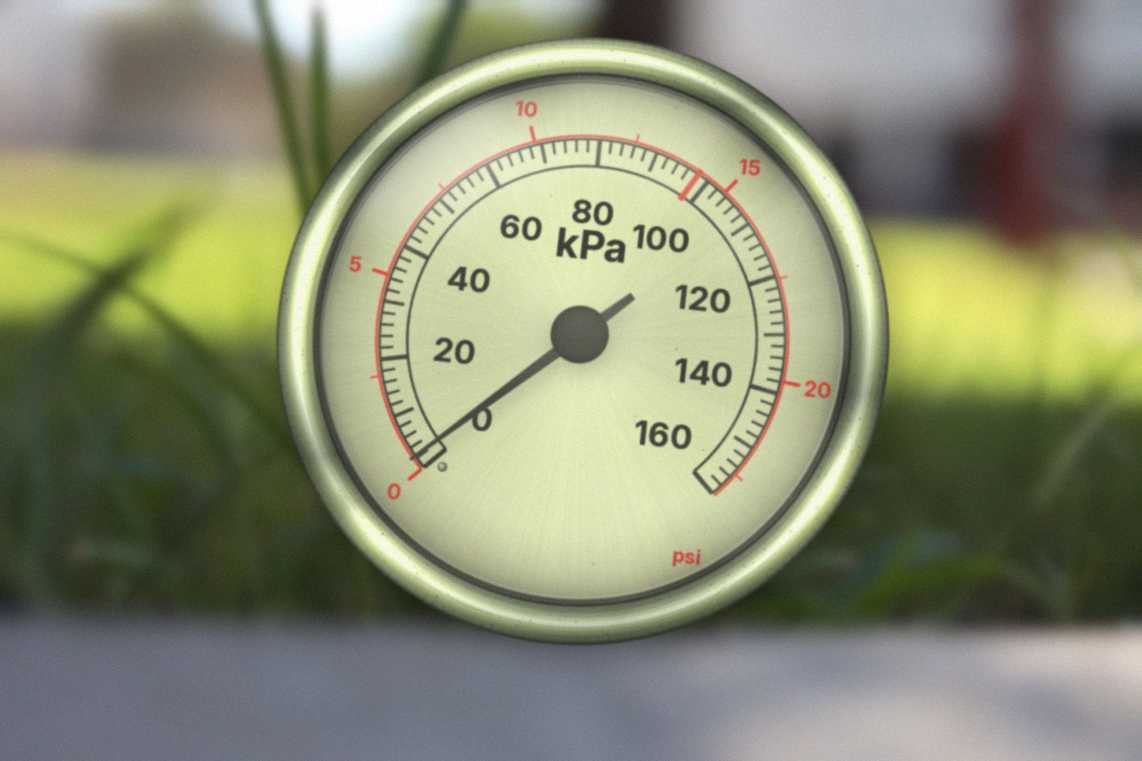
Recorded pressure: 2 kPa
